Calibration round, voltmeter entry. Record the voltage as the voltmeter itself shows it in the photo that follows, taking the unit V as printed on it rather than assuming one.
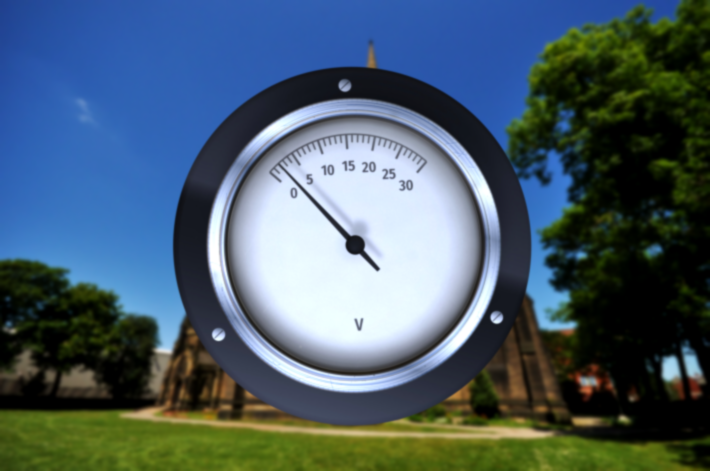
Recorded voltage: 2 V
